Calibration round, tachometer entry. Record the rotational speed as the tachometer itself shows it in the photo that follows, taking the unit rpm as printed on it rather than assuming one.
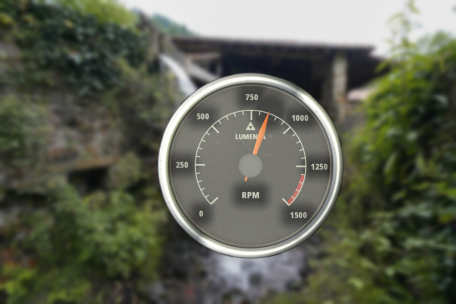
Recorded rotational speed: 850 rpm
